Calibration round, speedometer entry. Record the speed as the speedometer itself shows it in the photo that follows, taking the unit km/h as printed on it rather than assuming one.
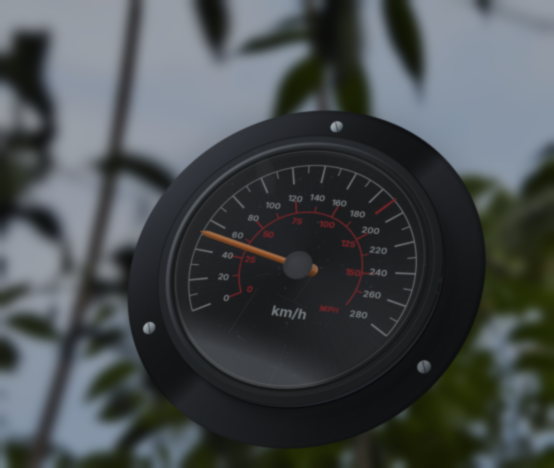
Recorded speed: 50 km/h
